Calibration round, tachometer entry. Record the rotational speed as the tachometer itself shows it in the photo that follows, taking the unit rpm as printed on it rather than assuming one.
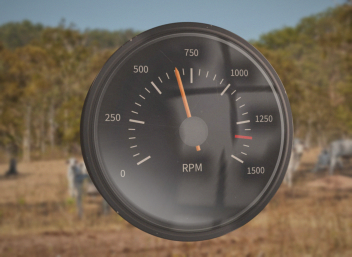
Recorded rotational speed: 650 rpm
